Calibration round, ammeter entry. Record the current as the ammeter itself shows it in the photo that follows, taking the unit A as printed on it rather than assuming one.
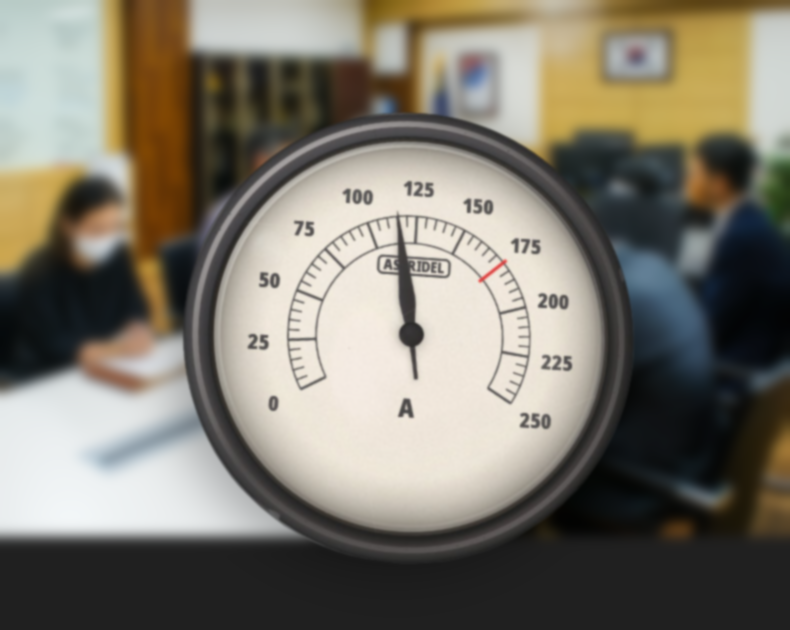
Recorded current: 115 A
